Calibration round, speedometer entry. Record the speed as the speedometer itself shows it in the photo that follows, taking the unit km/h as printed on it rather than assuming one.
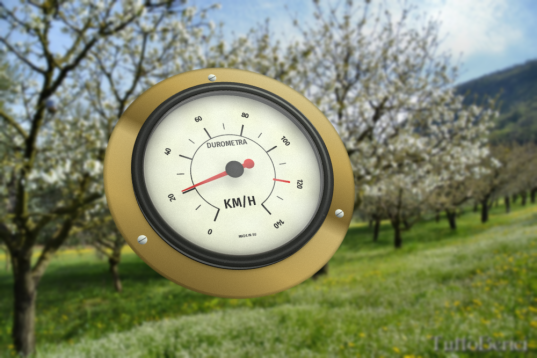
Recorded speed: 20 km/h
